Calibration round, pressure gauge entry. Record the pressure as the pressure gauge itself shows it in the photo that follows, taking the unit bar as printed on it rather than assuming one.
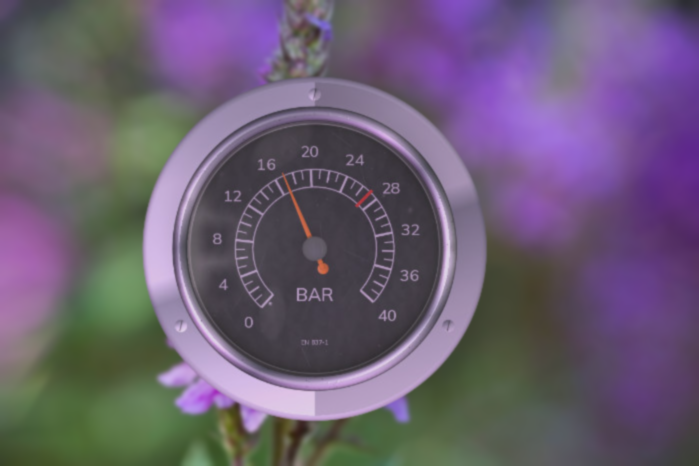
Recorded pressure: 17 bar
